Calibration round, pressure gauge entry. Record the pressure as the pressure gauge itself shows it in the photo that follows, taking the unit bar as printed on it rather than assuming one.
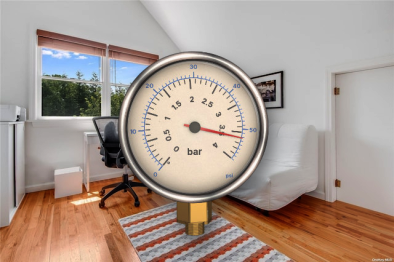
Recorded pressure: 3.6 bar
